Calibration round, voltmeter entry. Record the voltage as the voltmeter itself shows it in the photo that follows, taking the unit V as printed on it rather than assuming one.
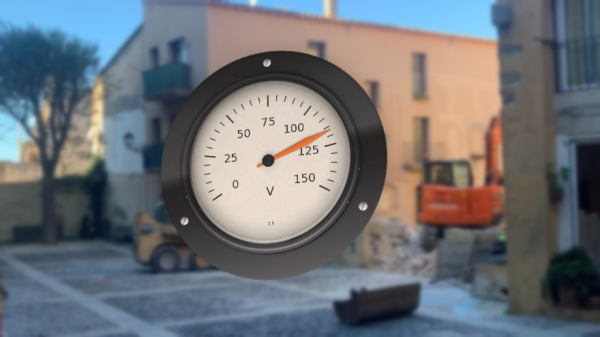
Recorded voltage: 117.5 V
